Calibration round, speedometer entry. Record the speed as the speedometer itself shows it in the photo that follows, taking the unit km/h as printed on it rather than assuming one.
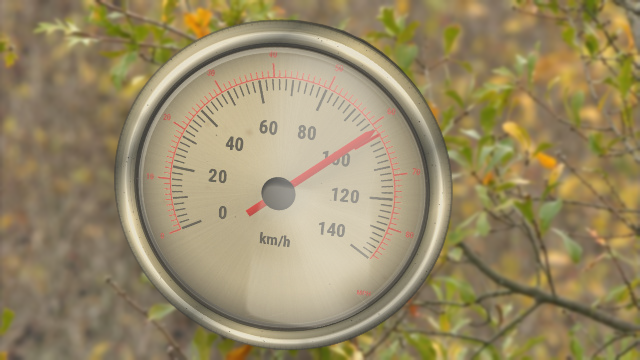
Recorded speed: 98 km/h
